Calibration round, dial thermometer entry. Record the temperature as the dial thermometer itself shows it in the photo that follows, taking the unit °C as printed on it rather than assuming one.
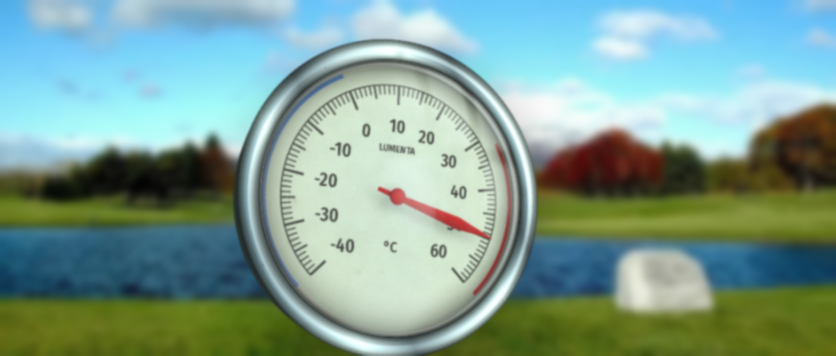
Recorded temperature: 50 °C
